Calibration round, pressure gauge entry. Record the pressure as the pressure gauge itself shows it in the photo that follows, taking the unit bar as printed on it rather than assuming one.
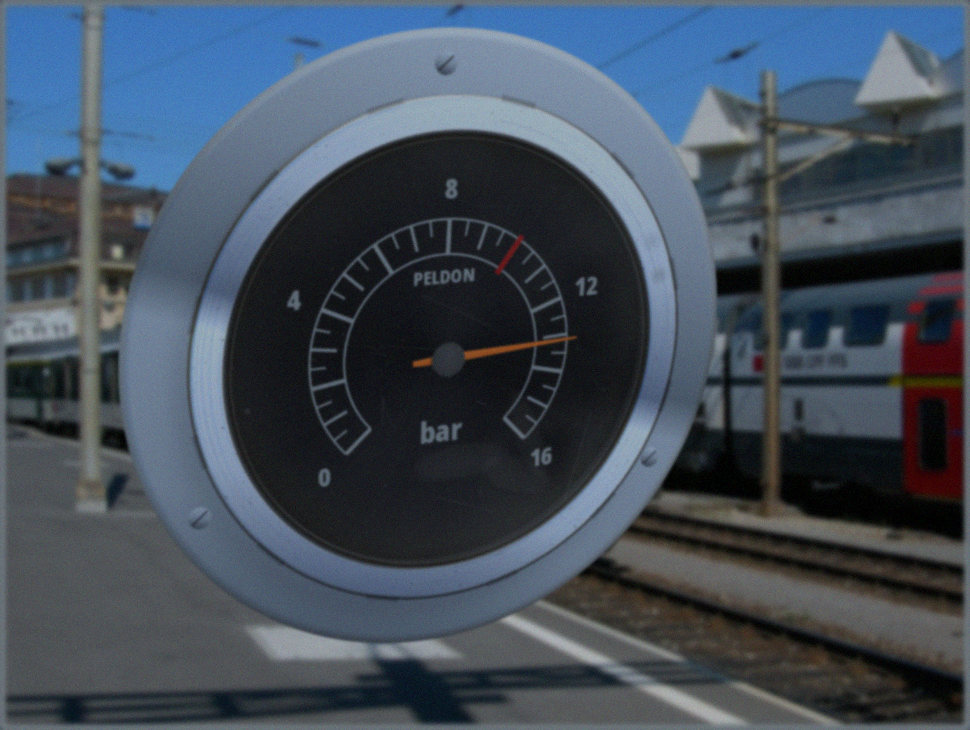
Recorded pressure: 13 bar
